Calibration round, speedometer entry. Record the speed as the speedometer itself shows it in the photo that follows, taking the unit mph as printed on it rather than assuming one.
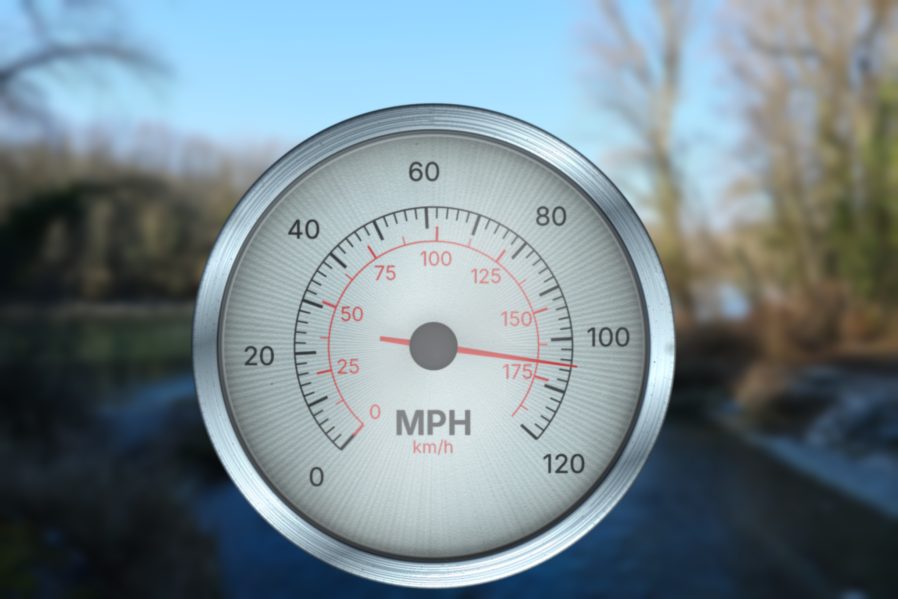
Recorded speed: 105 mph
